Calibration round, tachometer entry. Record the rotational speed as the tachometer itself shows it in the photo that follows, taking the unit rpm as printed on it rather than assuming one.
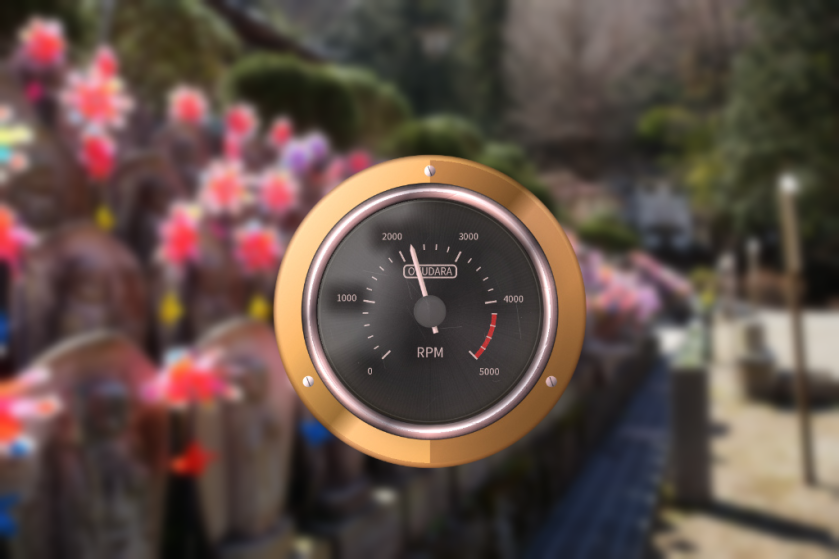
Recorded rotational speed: 2200 rpm
